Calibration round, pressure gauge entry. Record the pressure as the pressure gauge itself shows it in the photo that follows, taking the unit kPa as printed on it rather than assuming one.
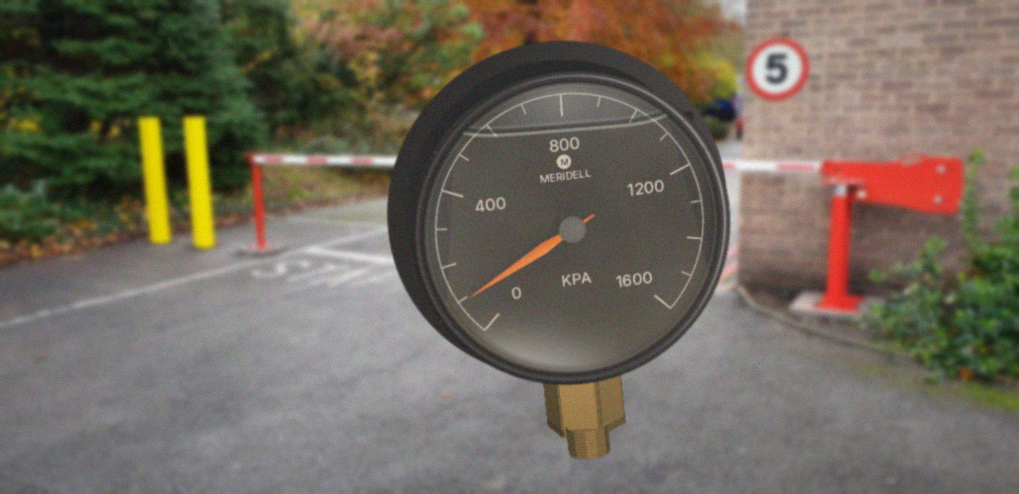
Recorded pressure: 100 kPa
